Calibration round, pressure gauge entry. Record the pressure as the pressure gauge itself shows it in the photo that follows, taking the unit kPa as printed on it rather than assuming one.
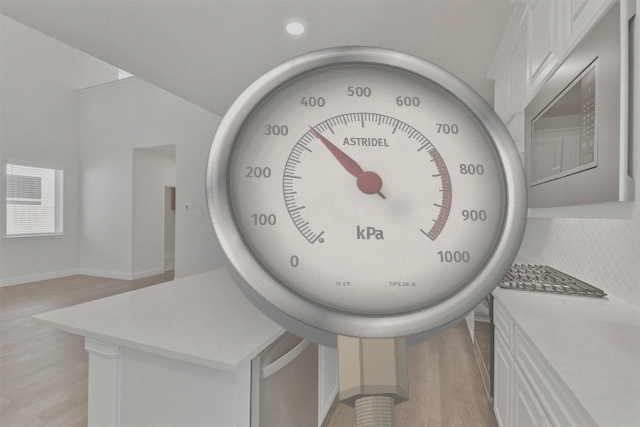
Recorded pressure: 350 kPa
